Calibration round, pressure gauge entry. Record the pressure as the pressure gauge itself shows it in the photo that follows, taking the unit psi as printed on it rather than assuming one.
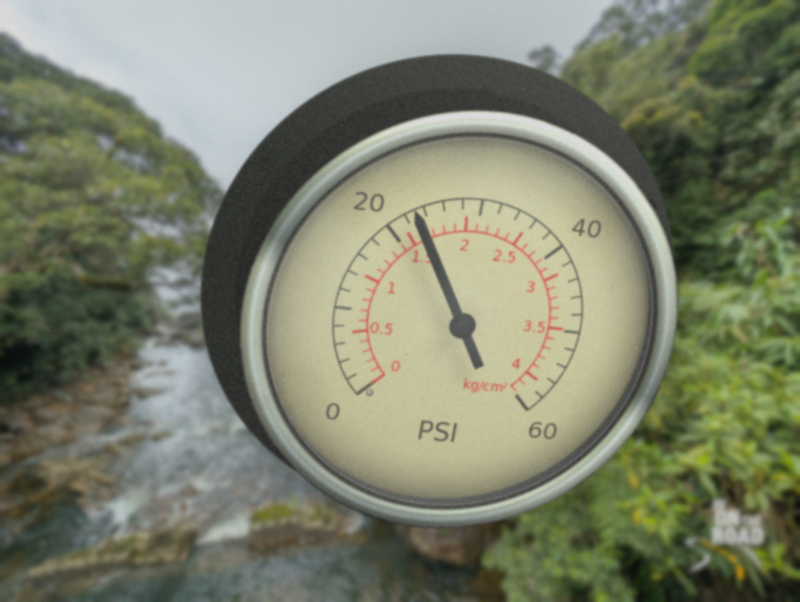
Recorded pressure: 23 psi
